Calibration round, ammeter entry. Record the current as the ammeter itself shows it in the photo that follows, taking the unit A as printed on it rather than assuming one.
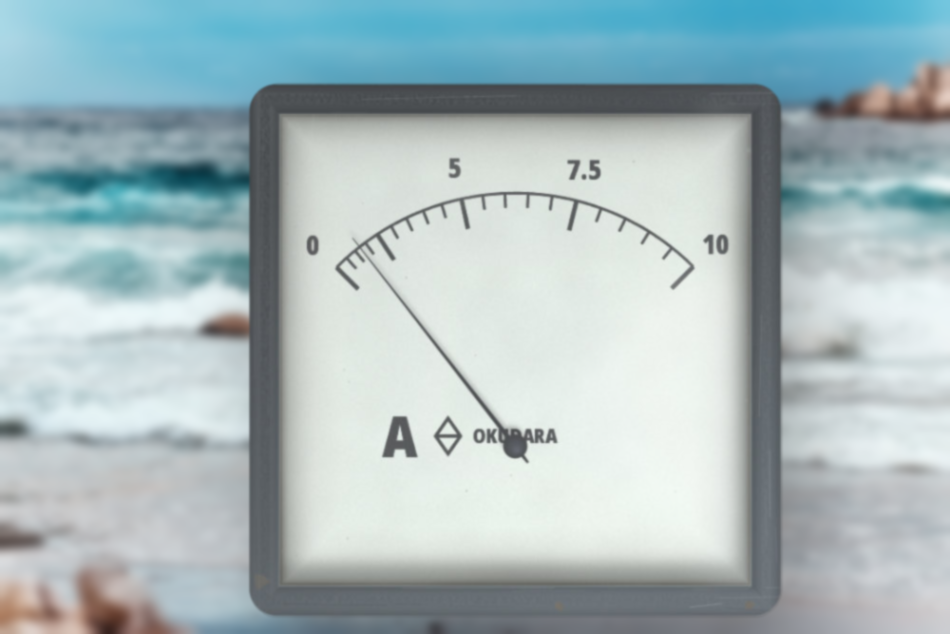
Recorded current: 1.75 A
